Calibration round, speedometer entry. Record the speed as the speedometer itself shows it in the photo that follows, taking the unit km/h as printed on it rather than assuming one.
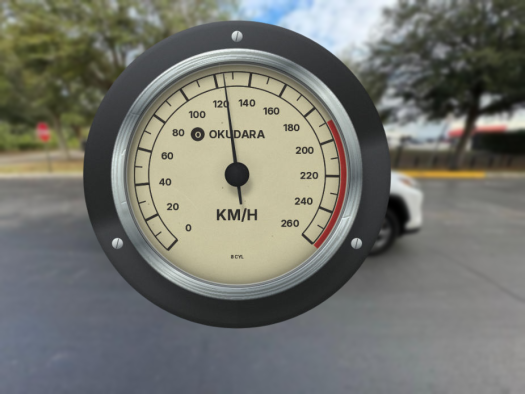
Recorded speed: 125 km/h
